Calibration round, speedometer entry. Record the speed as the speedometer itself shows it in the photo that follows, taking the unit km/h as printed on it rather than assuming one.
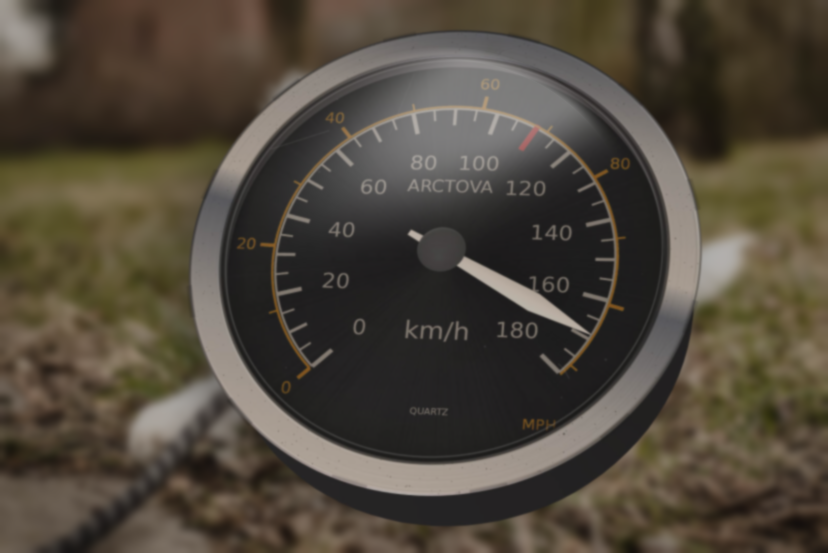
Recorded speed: 170 km/h
